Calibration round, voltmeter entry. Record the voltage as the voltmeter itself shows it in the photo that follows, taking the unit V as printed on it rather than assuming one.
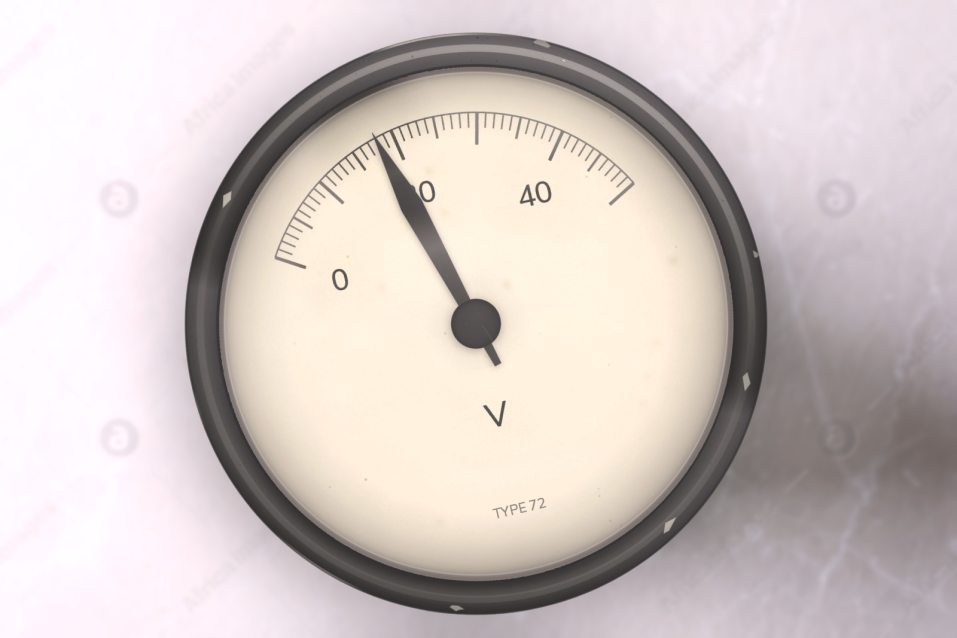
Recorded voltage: 18 V
